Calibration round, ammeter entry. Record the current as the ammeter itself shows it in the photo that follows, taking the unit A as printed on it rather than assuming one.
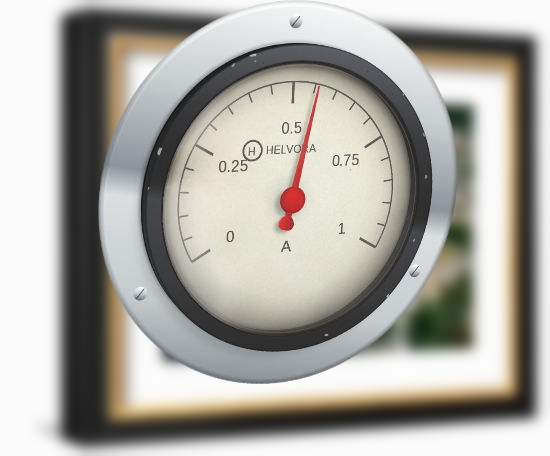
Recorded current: 0.55 A
